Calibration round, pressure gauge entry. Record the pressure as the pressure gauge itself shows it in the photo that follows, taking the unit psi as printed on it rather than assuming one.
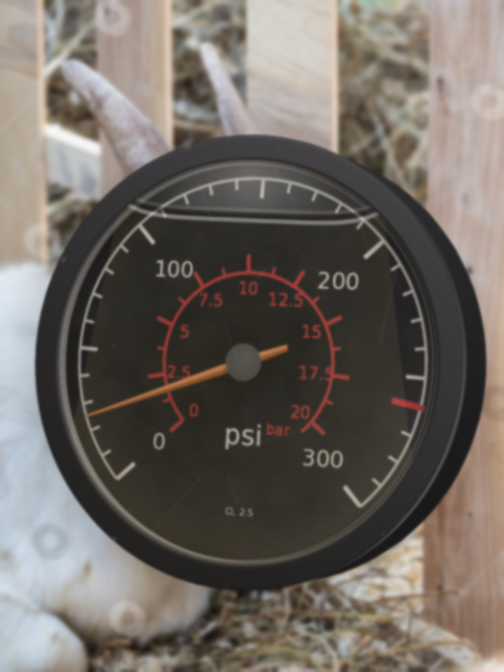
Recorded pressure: 25 psi
